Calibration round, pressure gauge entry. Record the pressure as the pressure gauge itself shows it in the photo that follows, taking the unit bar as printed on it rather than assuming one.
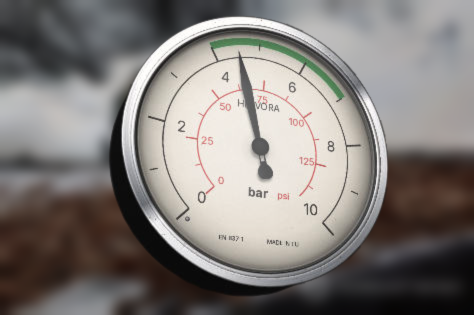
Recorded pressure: 4.5 bar
